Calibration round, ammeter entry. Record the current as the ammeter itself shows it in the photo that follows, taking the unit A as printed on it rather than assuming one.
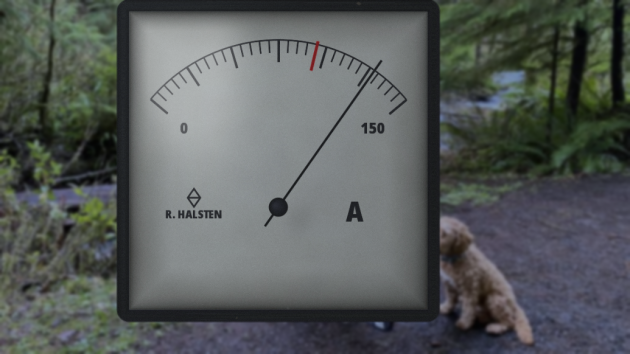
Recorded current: 127.5 A
